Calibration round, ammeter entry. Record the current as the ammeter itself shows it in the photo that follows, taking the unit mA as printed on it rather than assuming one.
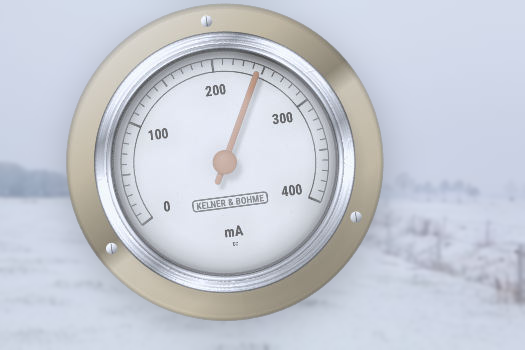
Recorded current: 245 mA
